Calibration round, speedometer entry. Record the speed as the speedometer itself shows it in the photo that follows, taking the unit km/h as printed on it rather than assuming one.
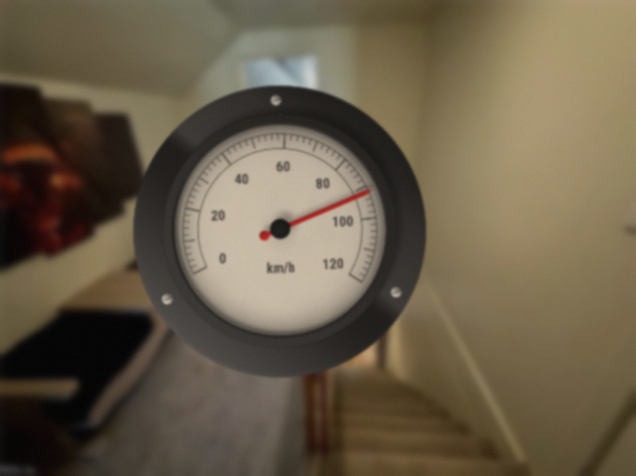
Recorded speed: 92 km/h
